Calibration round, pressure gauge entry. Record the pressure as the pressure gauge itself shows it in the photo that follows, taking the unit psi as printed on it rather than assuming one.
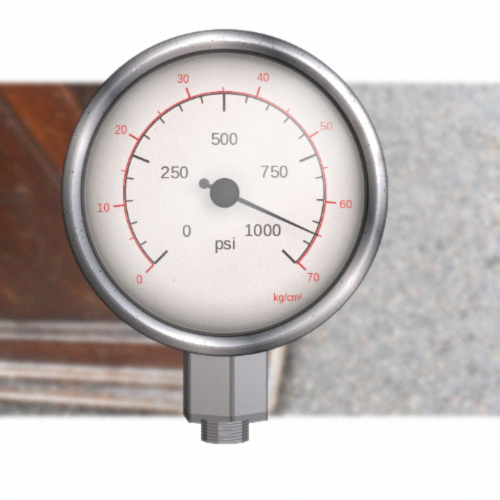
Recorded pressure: 925 psi
